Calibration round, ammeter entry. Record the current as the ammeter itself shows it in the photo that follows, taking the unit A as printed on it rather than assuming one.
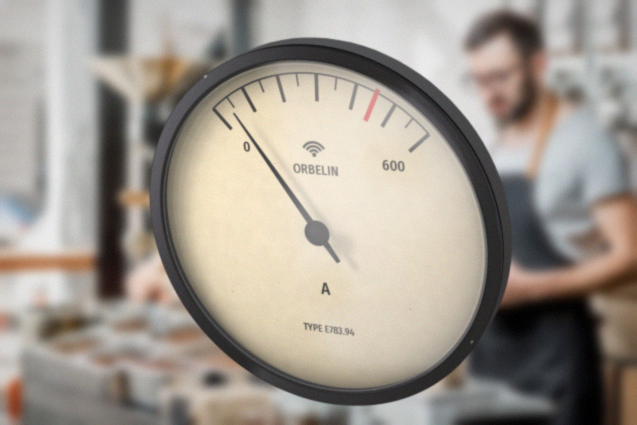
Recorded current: 50 A
